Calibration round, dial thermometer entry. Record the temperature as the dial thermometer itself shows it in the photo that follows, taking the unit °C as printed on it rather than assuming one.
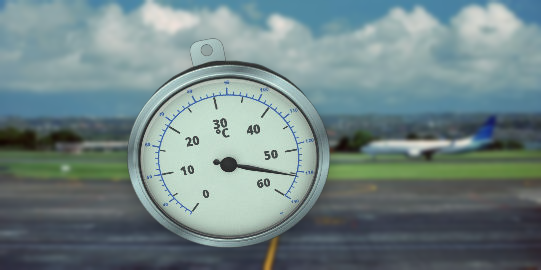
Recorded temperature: 55 °C
